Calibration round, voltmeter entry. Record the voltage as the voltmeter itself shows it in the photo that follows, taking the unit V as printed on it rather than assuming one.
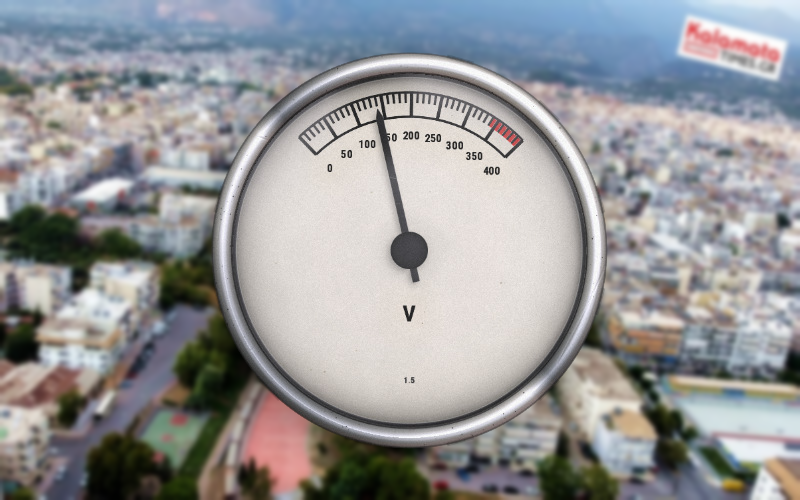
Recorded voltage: 140 V
